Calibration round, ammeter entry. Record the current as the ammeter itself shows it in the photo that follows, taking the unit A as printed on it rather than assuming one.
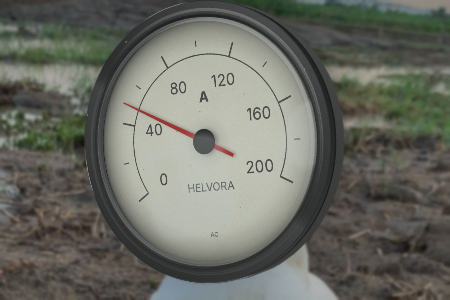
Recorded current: 50 A
